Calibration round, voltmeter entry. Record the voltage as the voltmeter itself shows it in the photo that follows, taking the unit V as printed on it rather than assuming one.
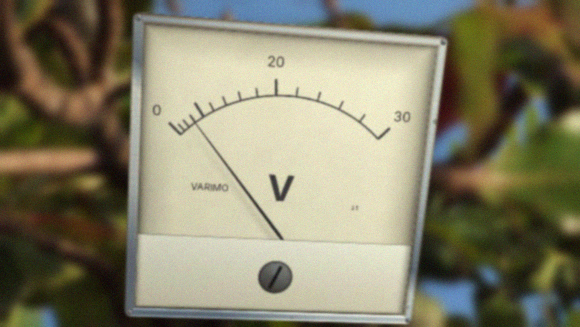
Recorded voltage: 8 V
